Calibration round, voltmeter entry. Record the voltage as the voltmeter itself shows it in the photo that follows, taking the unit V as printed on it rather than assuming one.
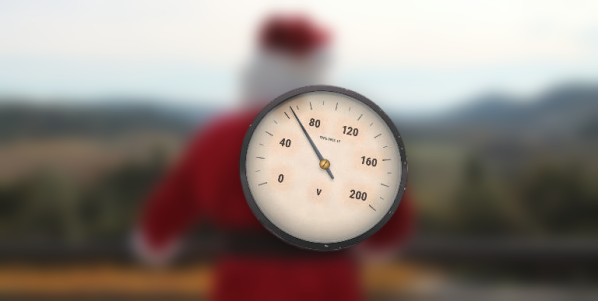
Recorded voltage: 65 V
